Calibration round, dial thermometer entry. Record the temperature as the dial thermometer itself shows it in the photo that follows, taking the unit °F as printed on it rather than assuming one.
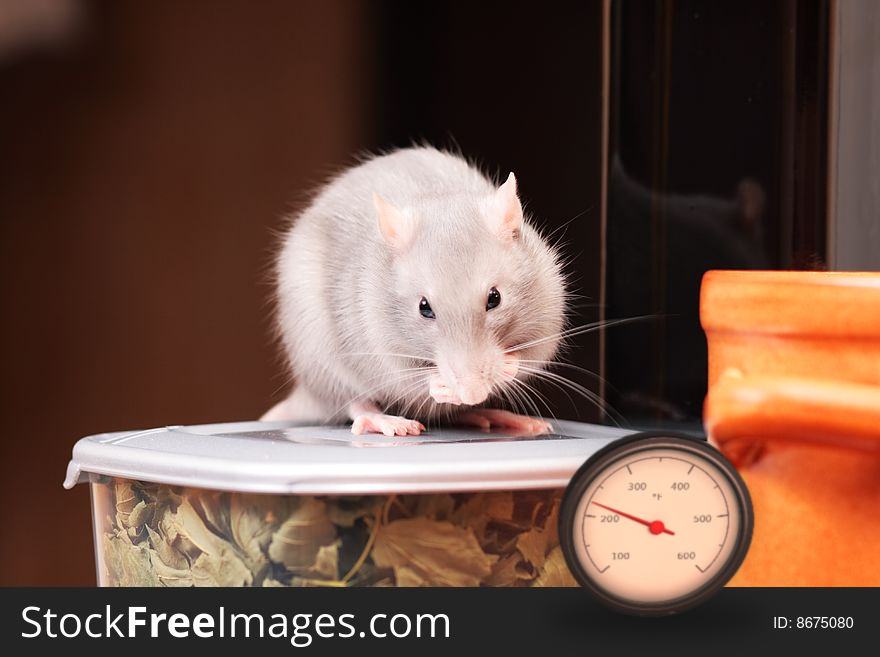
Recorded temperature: 225 °F
